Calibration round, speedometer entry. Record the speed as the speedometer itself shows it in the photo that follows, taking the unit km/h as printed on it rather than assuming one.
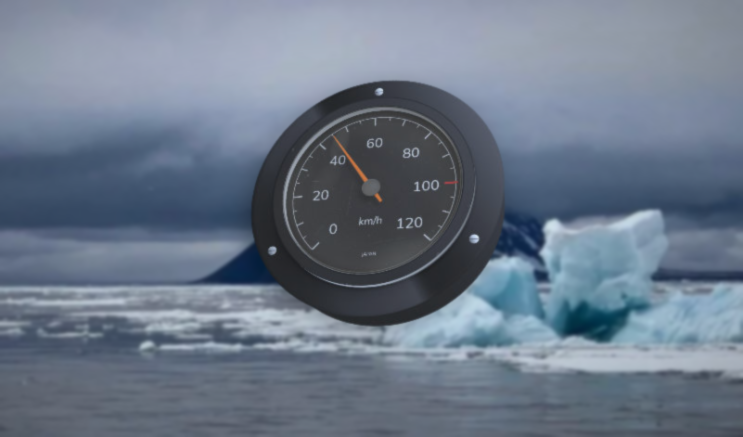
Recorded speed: 45 km/h
